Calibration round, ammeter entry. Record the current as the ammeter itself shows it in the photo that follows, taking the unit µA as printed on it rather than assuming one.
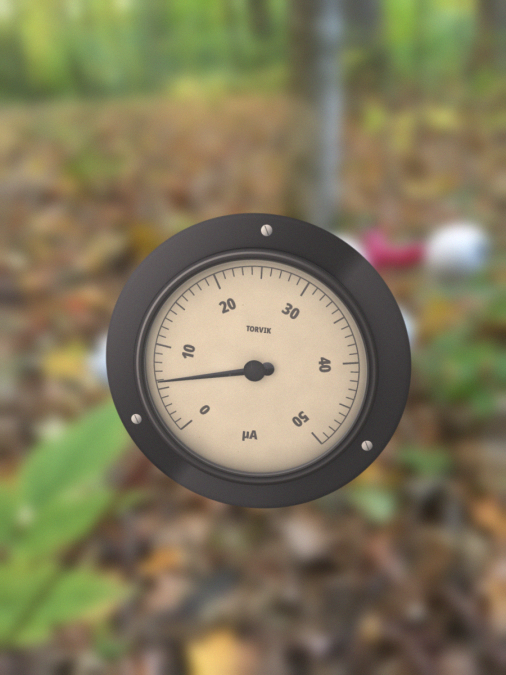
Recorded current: 6 µA
